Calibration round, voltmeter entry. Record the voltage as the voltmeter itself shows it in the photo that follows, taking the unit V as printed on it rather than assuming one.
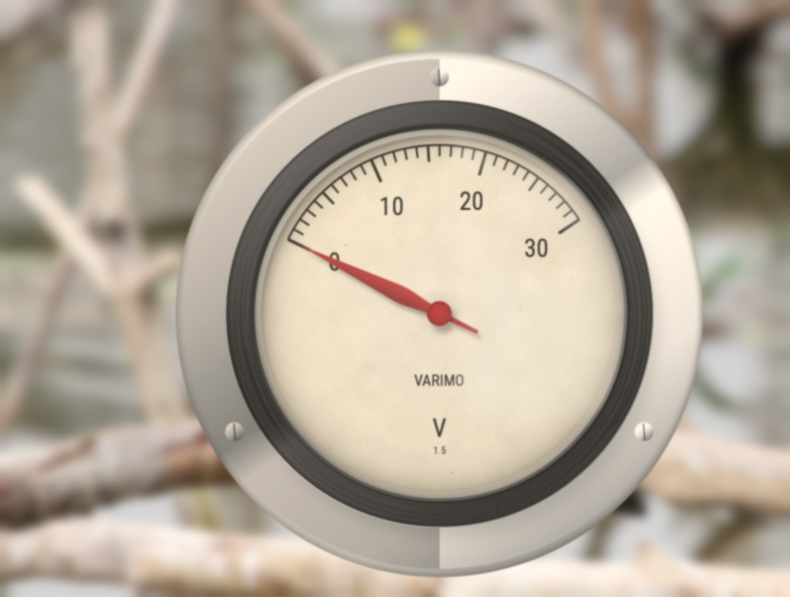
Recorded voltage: 0 V
